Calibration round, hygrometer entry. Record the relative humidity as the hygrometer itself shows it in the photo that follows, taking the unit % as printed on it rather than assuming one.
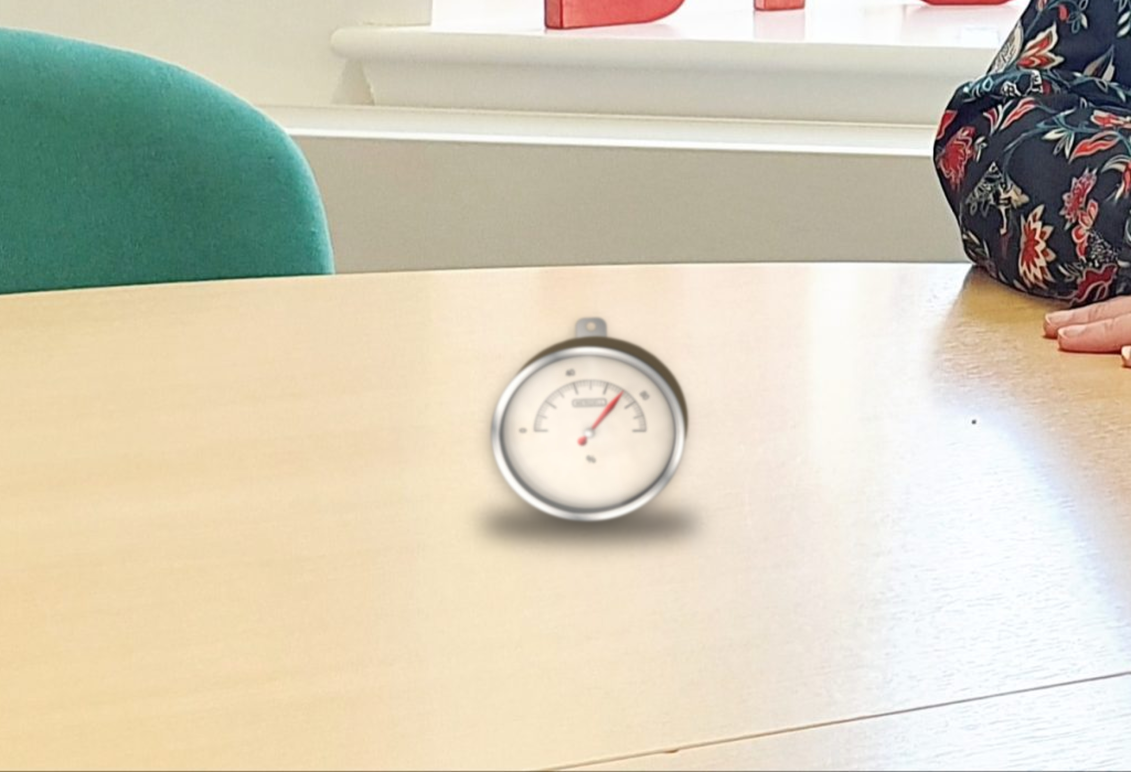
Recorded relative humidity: 70 %
